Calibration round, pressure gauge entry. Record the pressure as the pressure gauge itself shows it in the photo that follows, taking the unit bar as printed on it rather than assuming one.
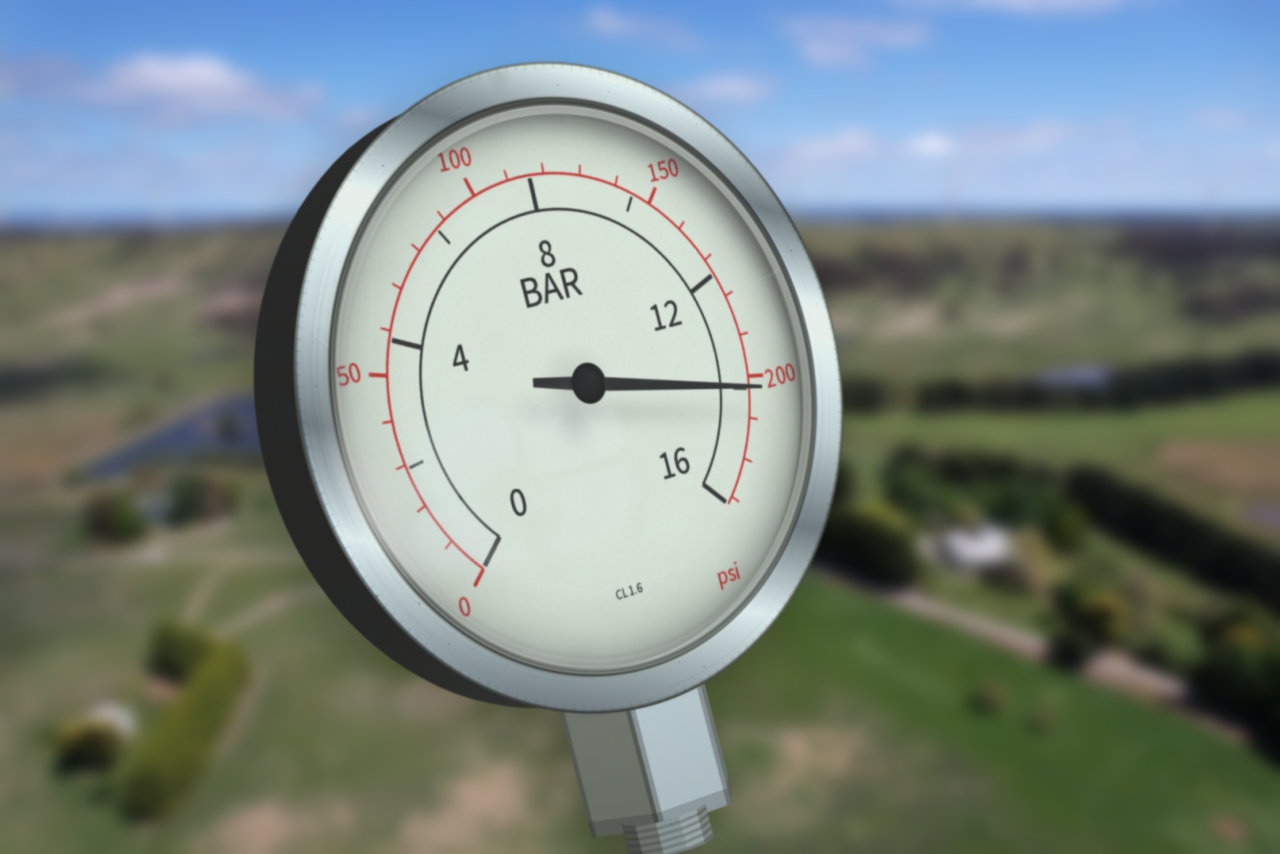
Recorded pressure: 14 bar
